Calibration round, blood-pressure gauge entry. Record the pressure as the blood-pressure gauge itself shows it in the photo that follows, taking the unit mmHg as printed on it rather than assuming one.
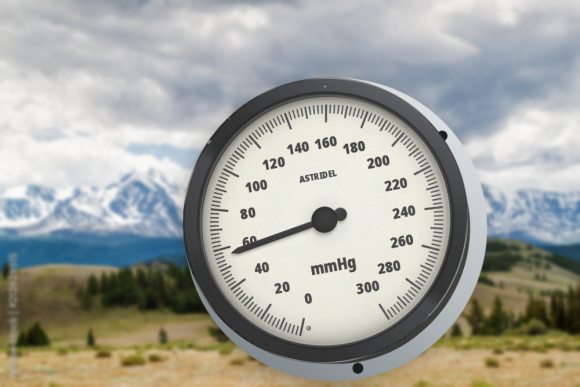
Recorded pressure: 56 mmHg
